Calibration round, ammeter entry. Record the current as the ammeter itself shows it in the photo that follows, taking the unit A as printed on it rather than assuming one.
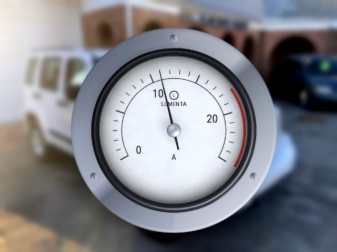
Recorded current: 11 A
